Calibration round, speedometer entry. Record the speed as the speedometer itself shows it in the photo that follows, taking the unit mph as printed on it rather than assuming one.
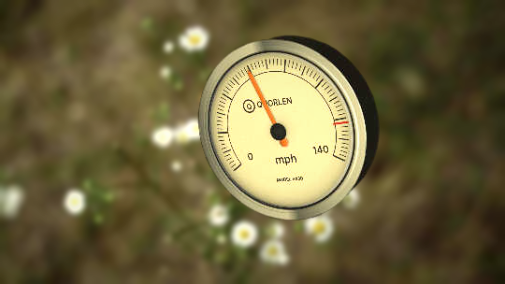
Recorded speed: 60 mph
